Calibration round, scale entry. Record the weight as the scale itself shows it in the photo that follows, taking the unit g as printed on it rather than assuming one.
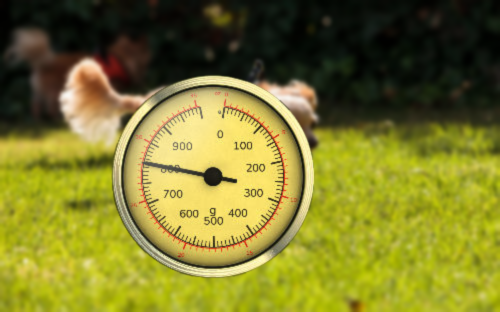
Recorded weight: 800 g
